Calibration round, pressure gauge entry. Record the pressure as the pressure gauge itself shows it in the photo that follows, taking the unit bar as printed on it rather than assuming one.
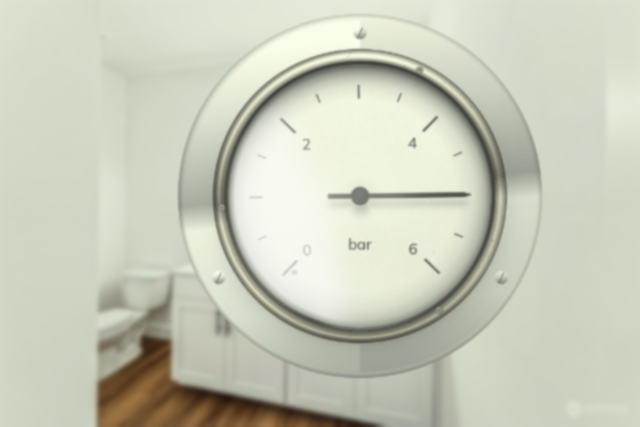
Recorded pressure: 5 bar
